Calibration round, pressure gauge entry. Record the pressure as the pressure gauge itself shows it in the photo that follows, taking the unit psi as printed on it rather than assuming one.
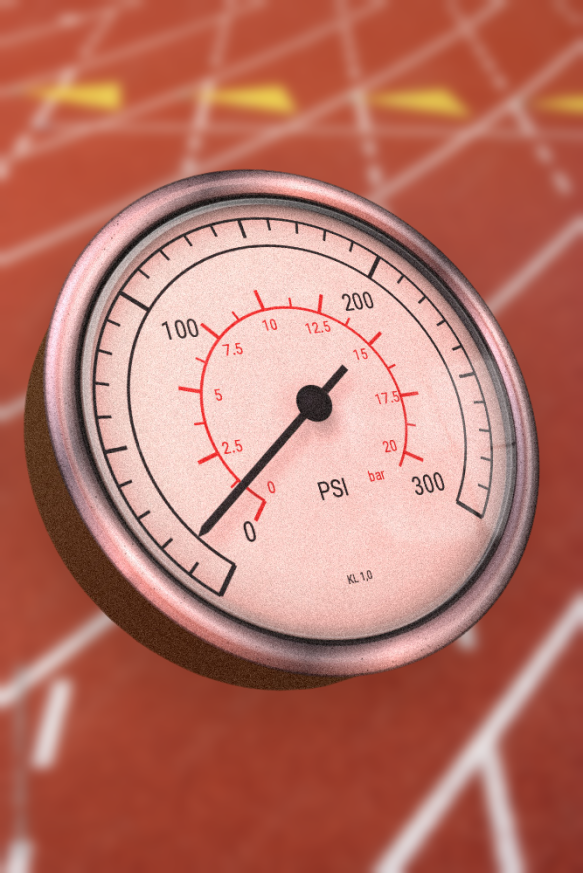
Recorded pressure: 15 psi
